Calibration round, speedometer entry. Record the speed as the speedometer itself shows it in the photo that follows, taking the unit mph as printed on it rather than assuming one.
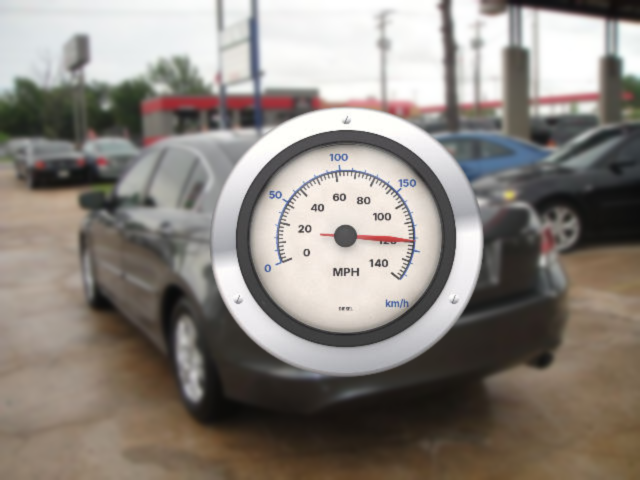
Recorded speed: 120 mph
